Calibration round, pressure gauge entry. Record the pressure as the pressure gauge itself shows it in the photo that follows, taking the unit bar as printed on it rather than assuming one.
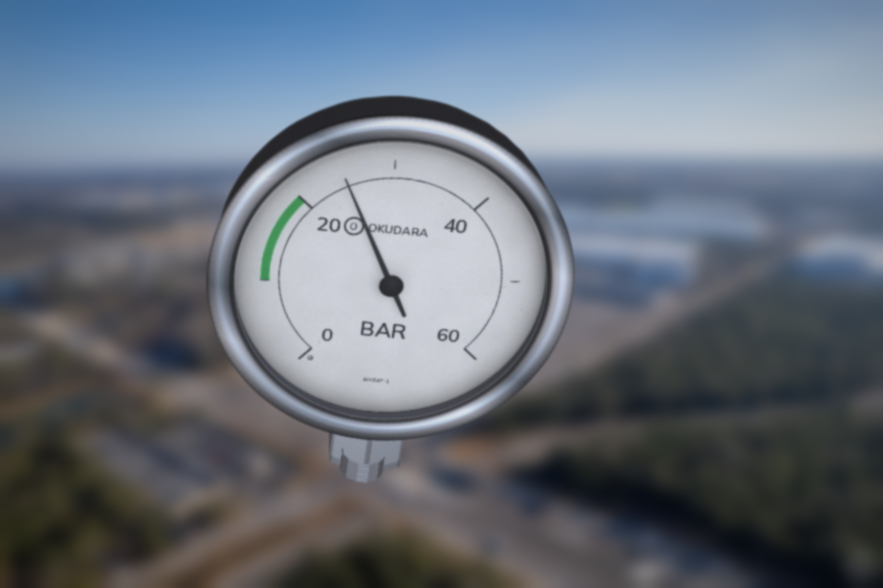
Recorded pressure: 25 bar
